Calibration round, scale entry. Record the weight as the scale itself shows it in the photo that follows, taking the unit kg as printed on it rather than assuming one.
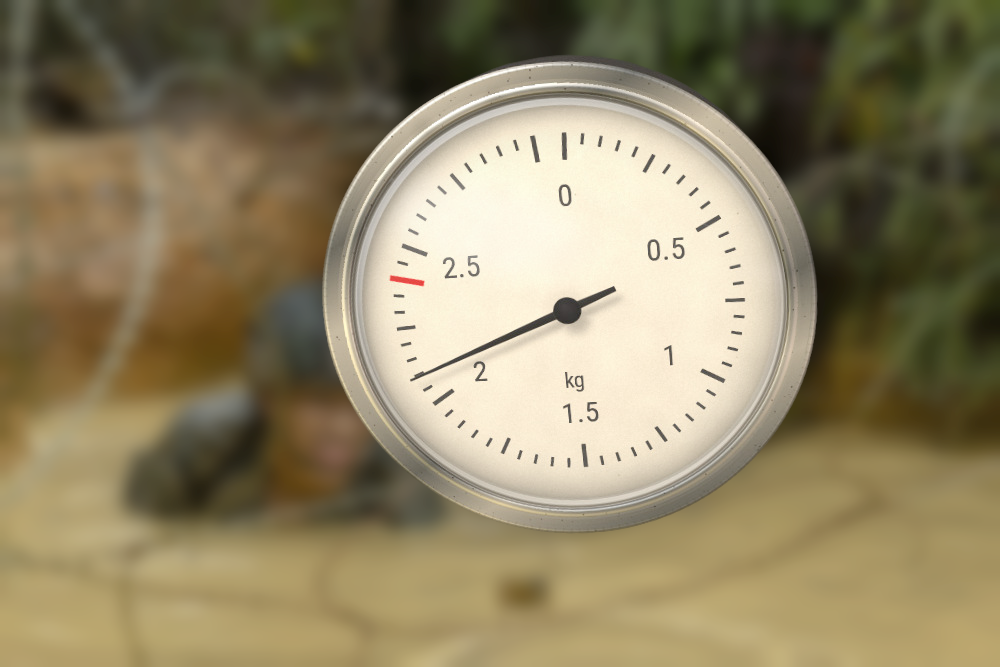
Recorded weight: 2.1 kg
